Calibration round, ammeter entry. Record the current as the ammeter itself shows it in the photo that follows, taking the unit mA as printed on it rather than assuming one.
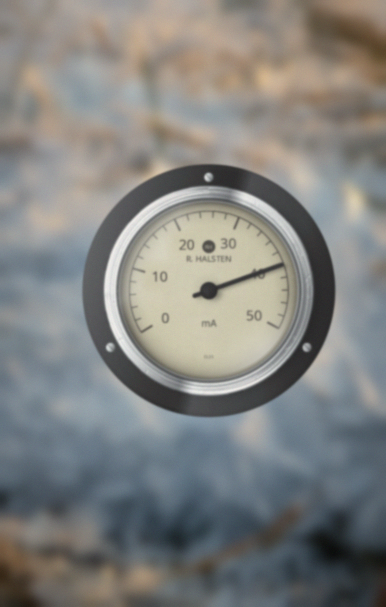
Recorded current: 40 mA
